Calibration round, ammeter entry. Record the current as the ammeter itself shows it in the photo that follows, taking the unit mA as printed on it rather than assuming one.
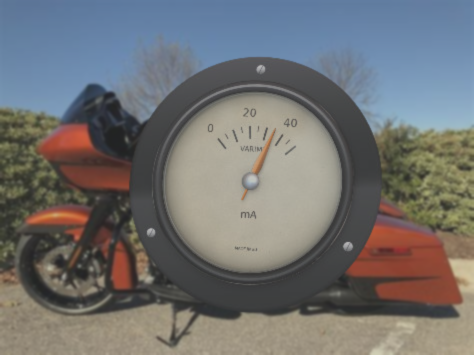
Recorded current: 35 mA
